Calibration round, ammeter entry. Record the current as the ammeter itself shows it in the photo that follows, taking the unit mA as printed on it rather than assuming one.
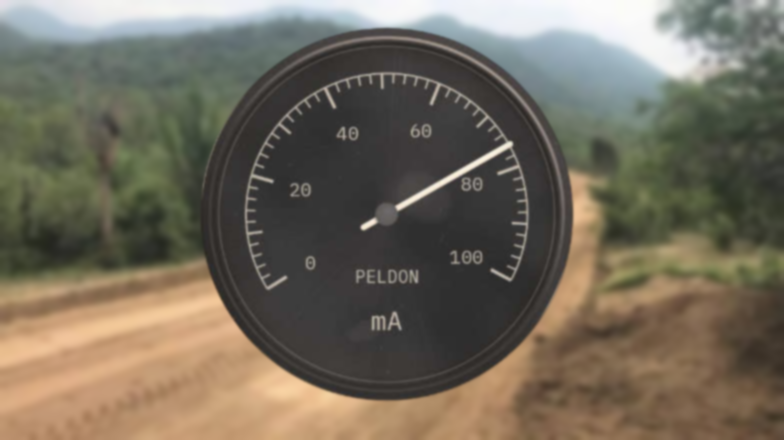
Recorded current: 76 mA
